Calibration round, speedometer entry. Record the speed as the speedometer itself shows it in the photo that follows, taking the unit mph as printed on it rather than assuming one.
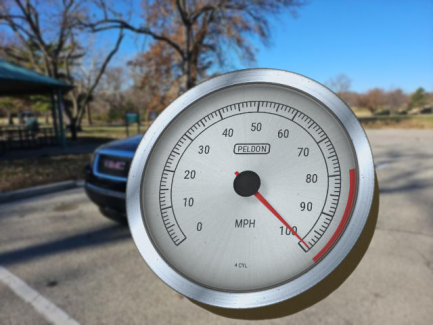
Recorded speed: 99 mph
